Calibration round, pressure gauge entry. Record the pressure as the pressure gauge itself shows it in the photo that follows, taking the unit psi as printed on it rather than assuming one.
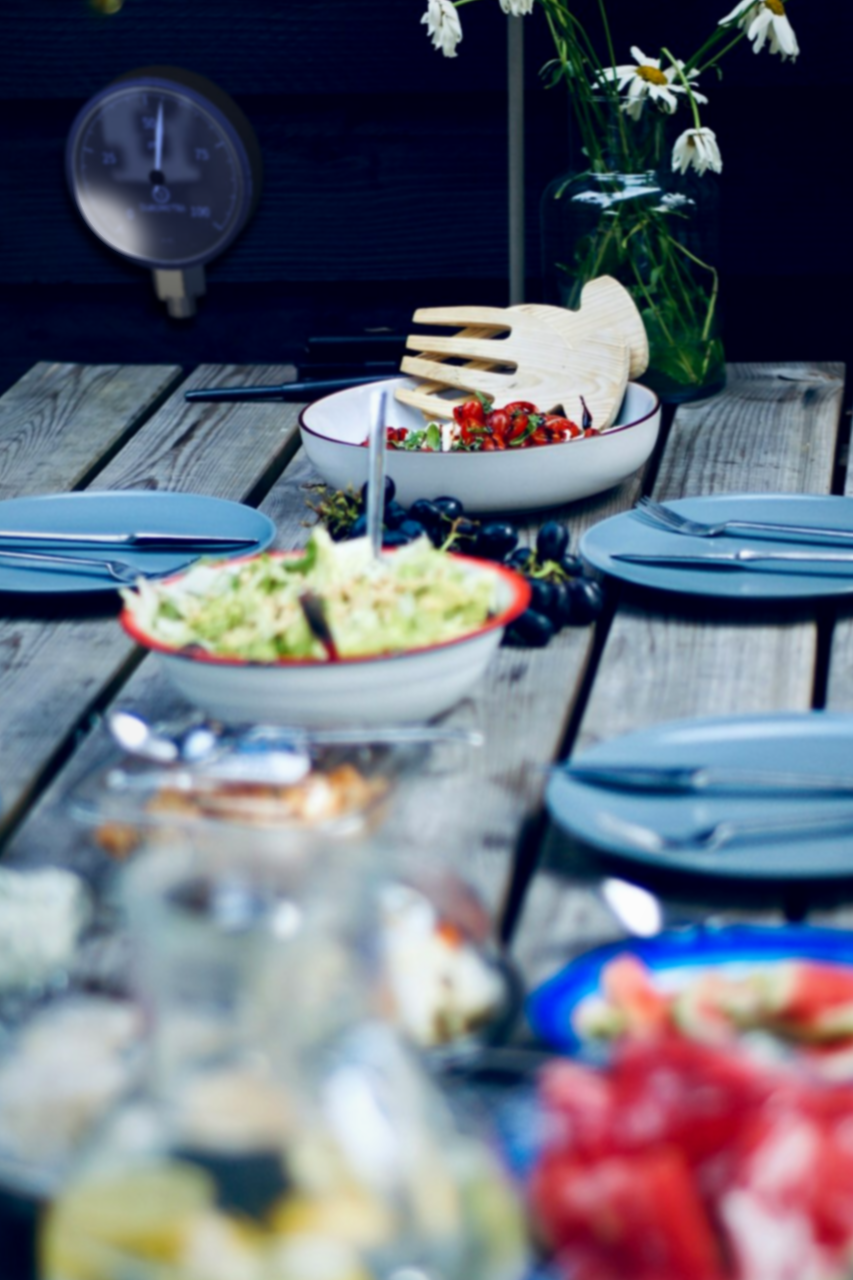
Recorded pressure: 55 psi
